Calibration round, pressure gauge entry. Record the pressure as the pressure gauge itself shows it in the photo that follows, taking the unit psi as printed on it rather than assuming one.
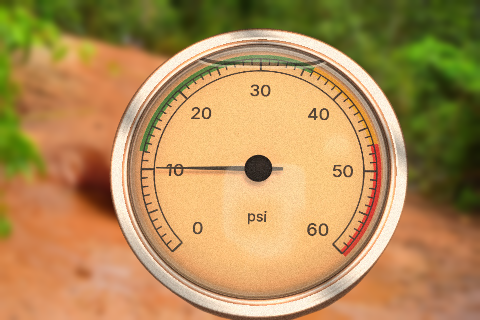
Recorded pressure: 10 psi
